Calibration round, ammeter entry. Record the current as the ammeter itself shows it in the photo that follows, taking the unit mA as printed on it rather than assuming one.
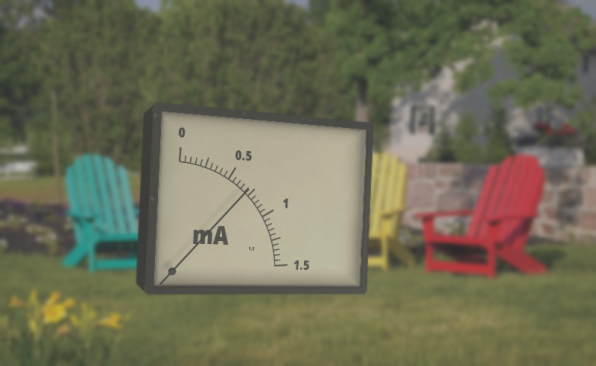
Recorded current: 0.7 mA
